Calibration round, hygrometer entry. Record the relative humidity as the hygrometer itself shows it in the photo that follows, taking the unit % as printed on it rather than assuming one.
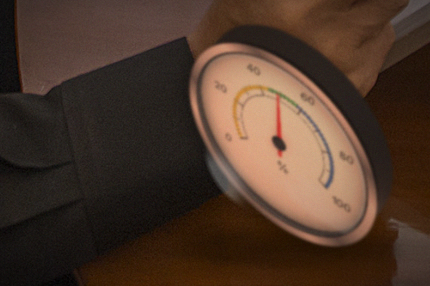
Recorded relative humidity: 50 %
